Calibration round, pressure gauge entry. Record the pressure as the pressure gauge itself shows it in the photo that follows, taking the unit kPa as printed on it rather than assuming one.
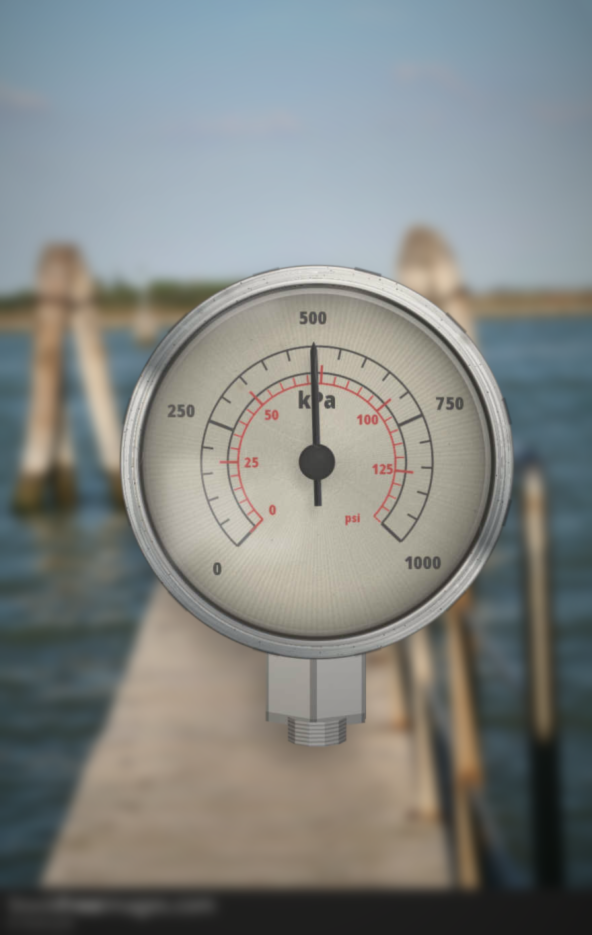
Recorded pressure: 500 kPa
